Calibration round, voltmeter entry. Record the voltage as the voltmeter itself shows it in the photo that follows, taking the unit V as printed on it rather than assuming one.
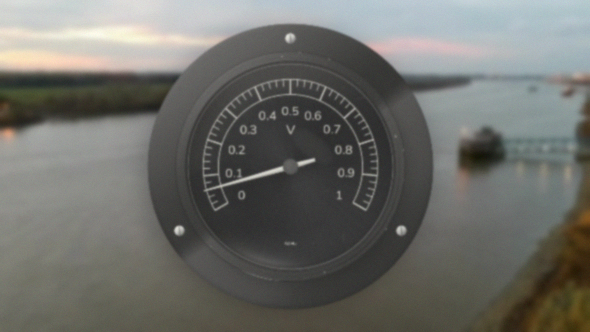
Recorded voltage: 0.06 V
